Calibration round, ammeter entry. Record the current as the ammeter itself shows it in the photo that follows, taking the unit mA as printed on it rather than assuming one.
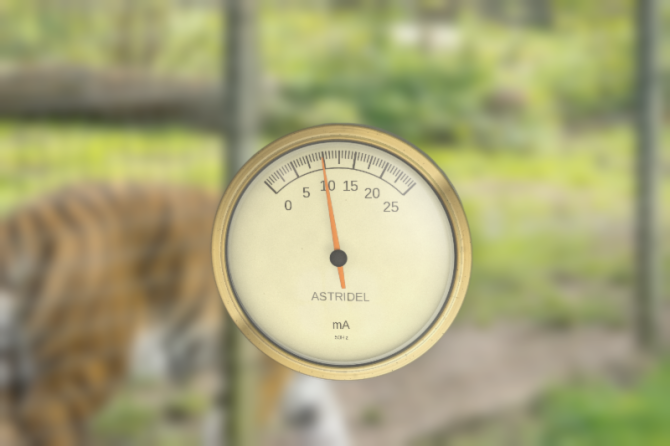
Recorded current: 10 mA
